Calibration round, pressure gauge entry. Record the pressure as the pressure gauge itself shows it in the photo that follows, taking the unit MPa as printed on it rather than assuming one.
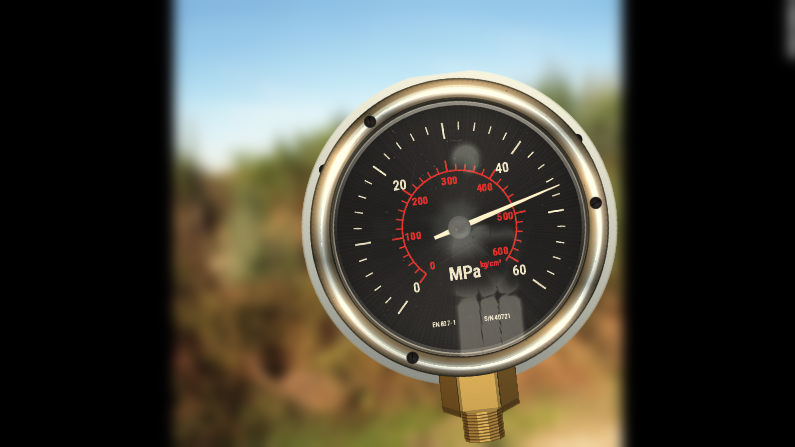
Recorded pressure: 47 MPa
